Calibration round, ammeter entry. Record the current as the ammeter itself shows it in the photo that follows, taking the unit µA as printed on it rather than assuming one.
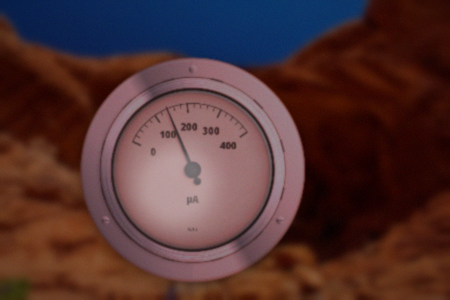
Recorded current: 140 µA
